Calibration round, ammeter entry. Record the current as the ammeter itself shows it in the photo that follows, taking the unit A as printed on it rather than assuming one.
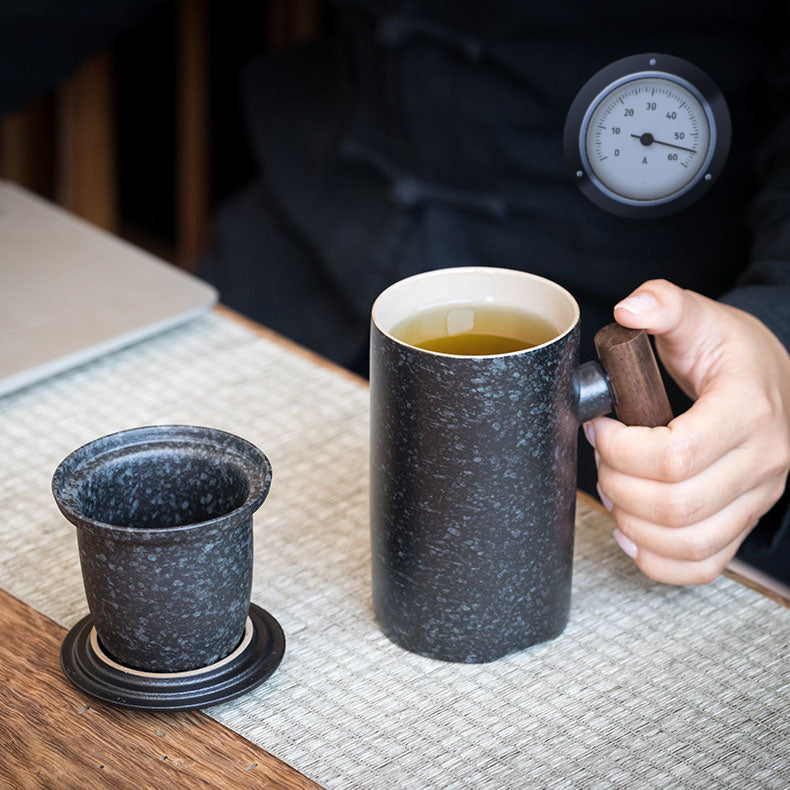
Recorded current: 55 A
